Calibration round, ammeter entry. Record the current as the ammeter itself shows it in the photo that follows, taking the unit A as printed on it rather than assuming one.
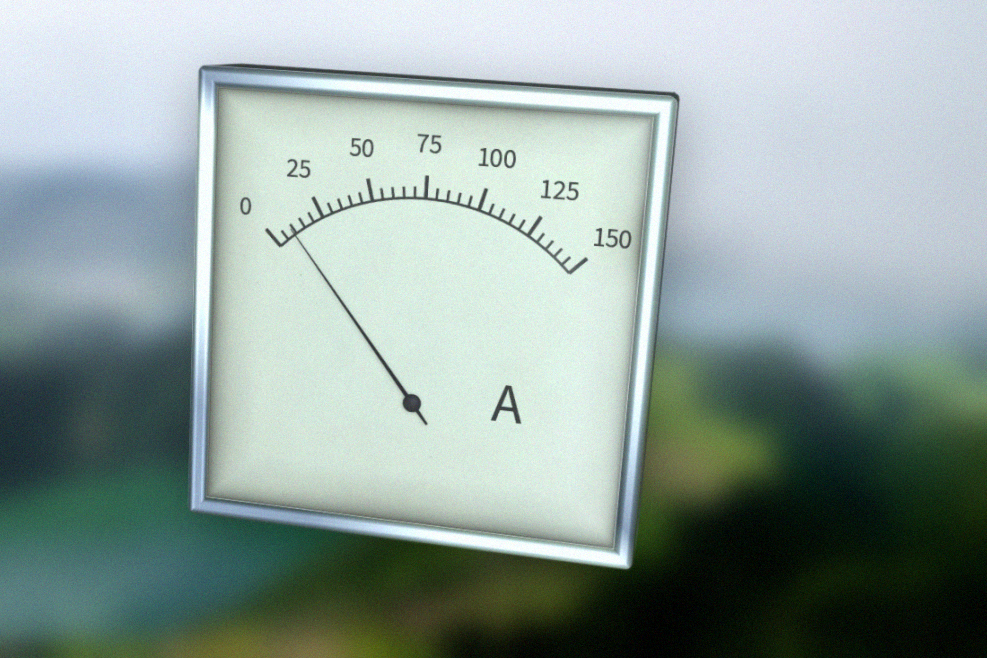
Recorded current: 10 A
